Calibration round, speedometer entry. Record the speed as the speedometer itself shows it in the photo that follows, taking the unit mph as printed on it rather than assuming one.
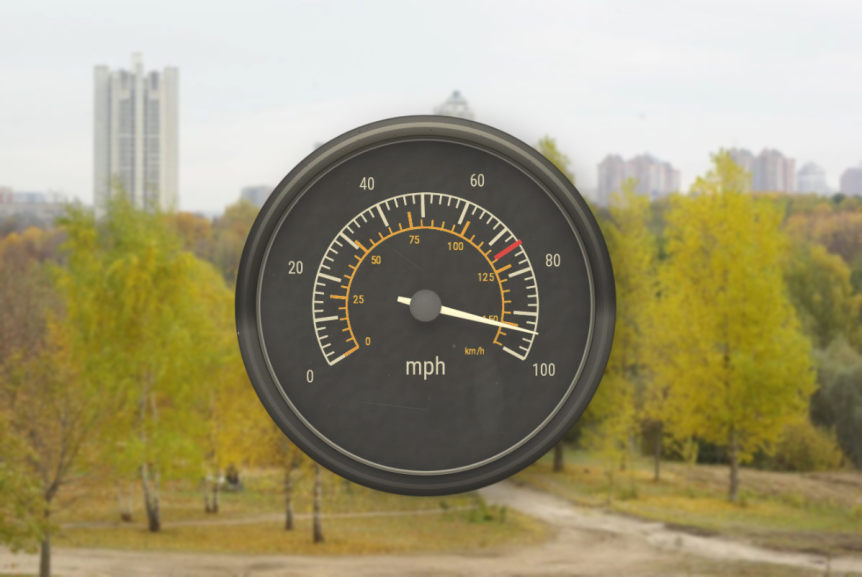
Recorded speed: 94 mph
